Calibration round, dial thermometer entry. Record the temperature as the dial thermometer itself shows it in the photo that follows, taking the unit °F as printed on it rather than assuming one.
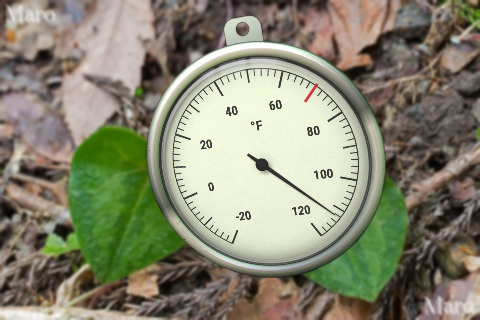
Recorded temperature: 112 °F
